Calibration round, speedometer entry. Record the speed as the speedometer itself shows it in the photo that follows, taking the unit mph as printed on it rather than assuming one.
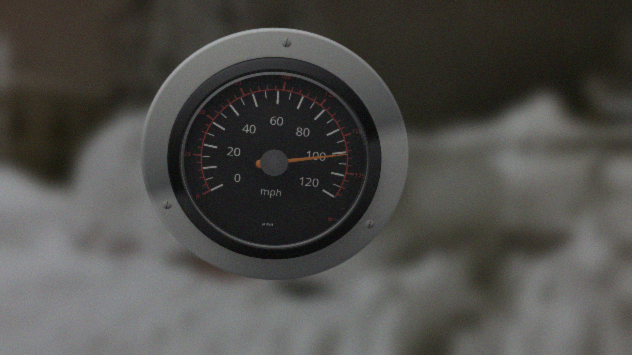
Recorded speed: 100 mph
